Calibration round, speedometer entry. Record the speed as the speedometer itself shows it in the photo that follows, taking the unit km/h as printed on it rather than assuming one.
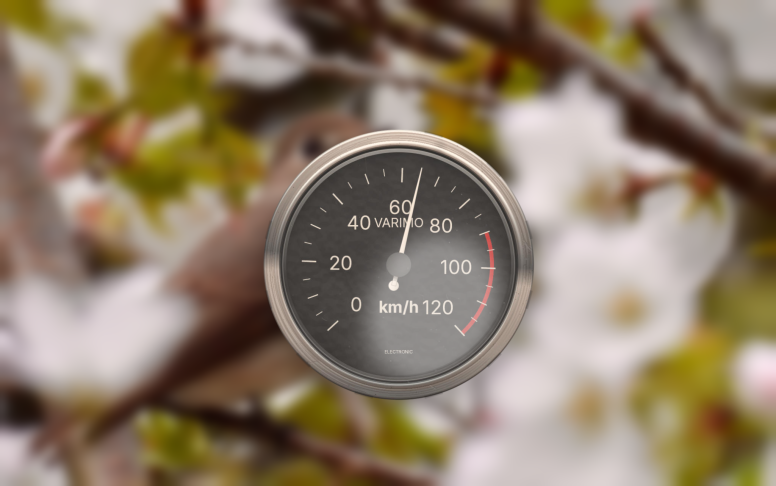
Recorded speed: 65 km/h
